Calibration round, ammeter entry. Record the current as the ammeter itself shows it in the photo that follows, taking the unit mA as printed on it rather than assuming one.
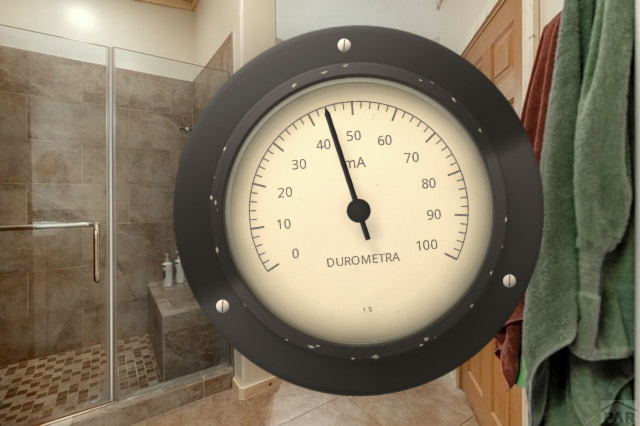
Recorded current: 44 mA
